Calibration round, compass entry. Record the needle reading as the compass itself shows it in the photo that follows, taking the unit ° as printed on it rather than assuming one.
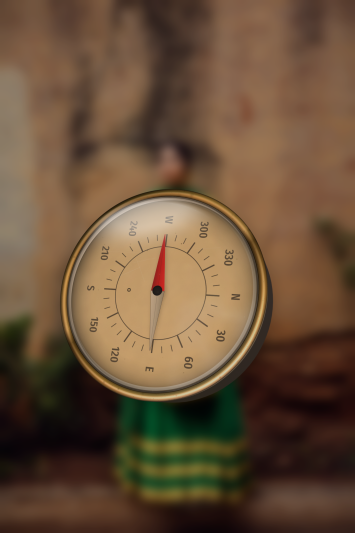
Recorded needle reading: 270 °
